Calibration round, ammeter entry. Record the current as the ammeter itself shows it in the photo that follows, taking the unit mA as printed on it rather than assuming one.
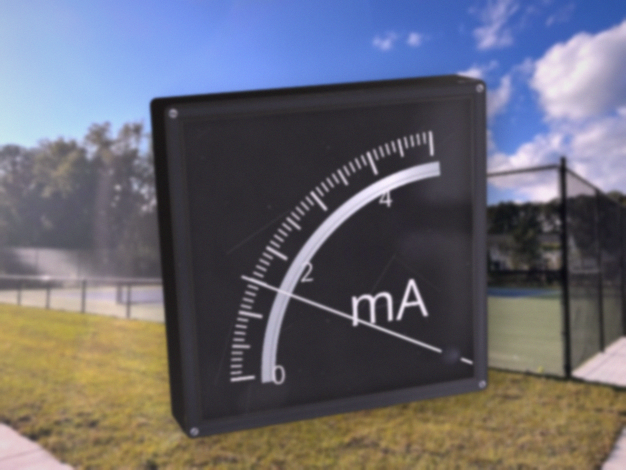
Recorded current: 1.5 mA
